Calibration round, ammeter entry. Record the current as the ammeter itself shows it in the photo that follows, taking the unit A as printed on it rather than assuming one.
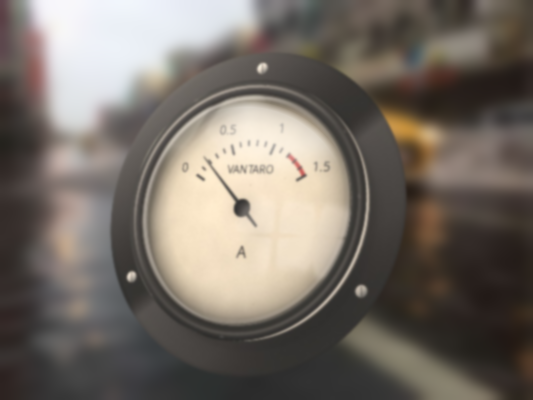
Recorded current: 0.2 A
